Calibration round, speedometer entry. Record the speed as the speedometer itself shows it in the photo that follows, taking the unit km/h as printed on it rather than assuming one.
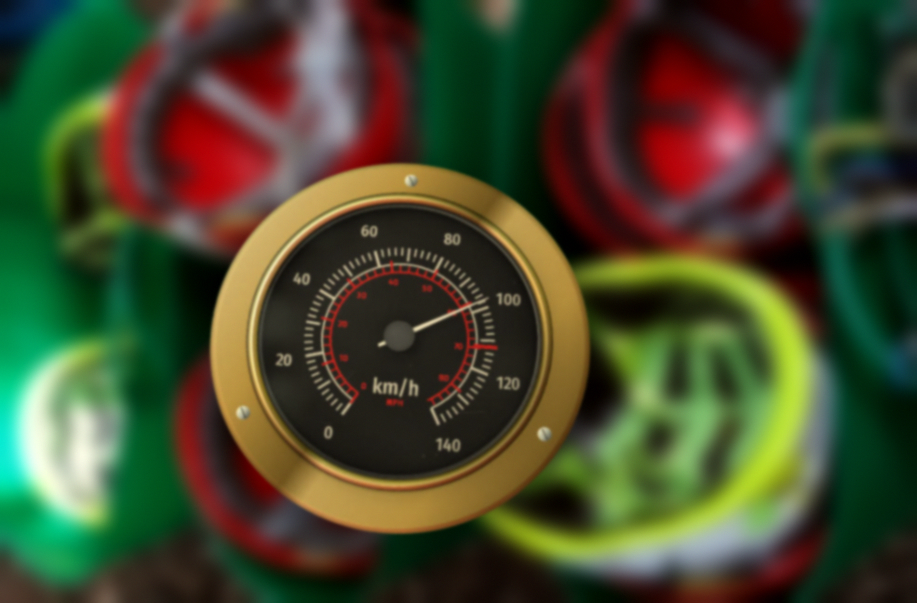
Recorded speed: 98 km/h
